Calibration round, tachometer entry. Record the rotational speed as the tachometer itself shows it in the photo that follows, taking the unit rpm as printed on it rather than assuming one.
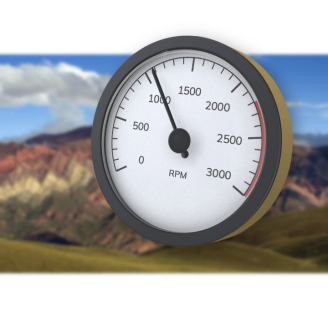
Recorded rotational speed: 1100 rpm
